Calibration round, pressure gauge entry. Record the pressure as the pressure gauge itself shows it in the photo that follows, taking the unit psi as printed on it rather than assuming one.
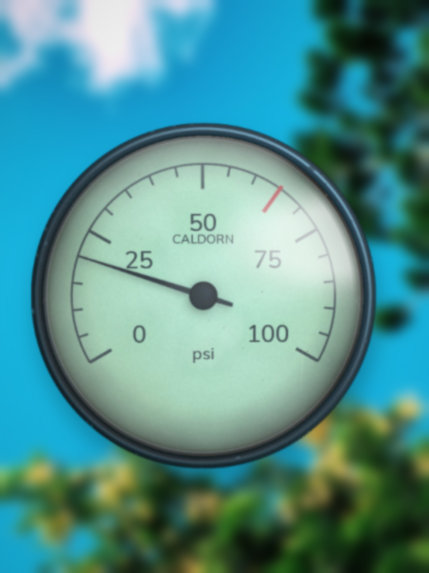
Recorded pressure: 20 psi
